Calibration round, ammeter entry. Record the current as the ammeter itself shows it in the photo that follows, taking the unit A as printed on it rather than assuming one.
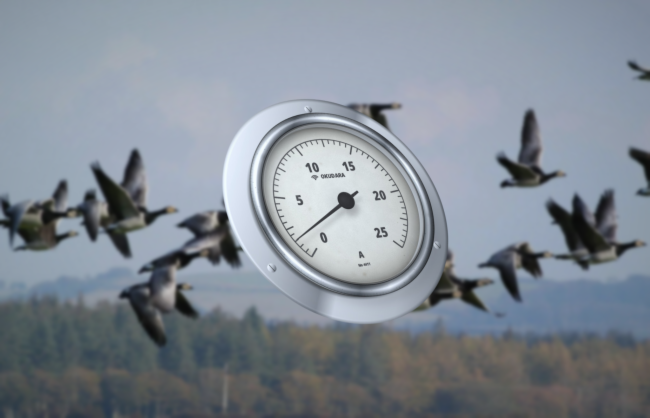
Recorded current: 1.5 A
